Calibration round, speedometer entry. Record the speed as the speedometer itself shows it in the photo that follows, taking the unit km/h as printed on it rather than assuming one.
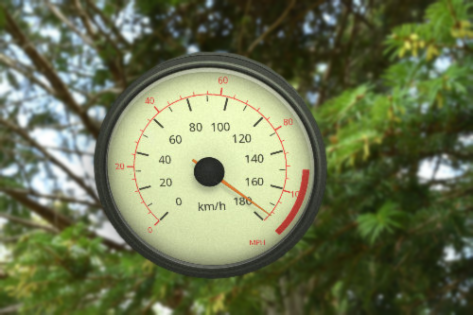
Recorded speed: 175 km/h
